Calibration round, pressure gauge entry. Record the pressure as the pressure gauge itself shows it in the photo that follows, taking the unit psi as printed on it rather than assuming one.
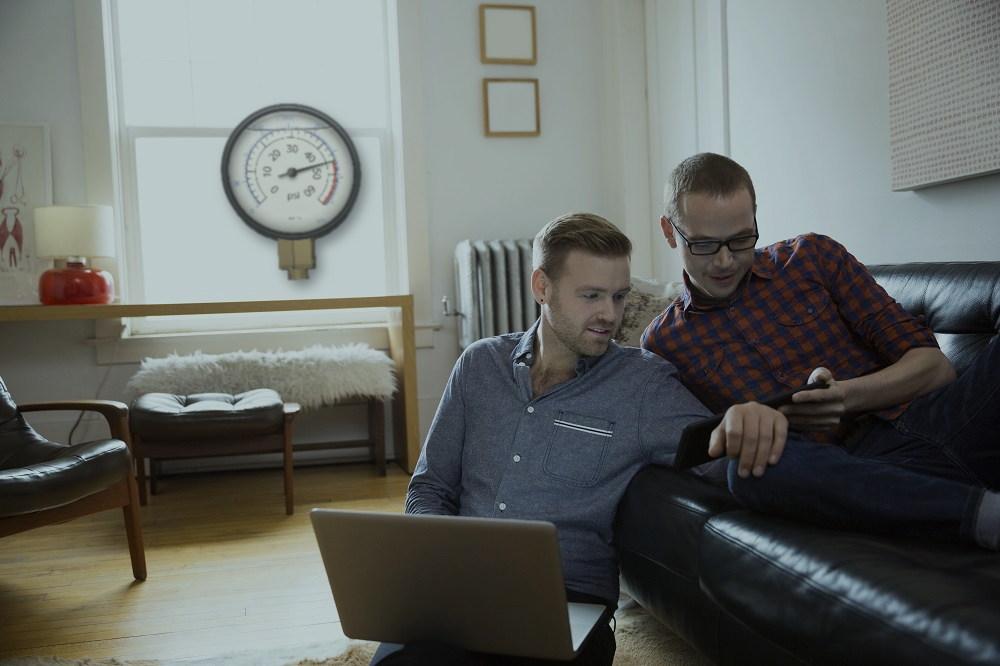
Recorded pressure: 46 psi
